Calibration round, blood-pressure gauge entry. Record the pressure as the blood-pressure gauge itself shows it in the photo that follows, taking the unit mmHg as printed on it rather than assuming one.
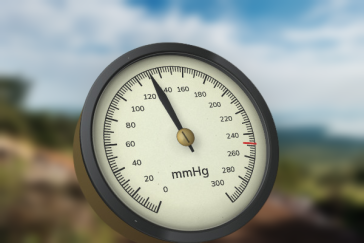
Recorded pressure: 130 mmHg
